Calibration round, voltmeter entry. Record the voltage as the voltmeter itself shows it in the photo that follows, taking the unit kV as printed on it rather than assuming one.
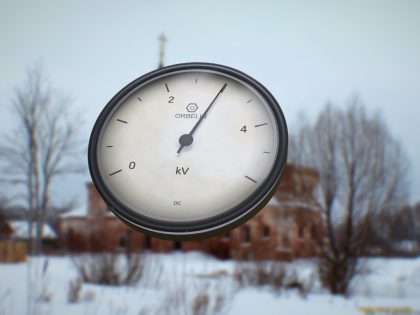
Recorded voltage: 3 kV
